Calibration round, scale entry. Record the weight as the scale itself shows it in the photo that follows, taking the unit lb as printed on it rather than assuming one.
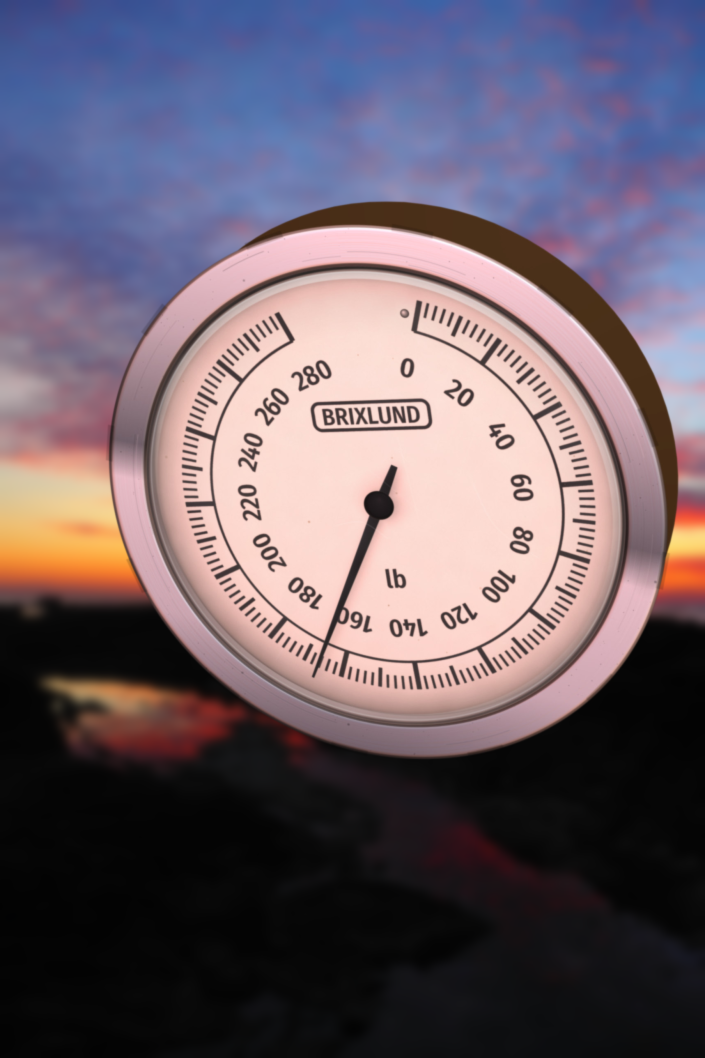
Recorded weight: 166 lb
